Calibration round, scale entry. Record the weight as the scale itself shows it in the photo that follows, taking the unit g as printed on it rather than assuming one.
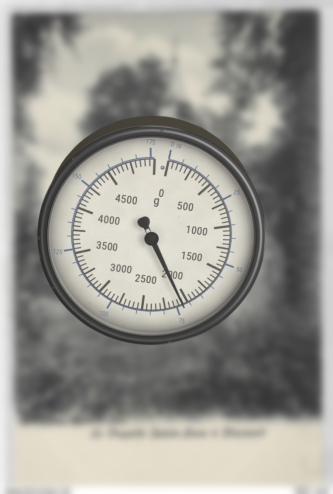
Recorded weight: 2050 g
